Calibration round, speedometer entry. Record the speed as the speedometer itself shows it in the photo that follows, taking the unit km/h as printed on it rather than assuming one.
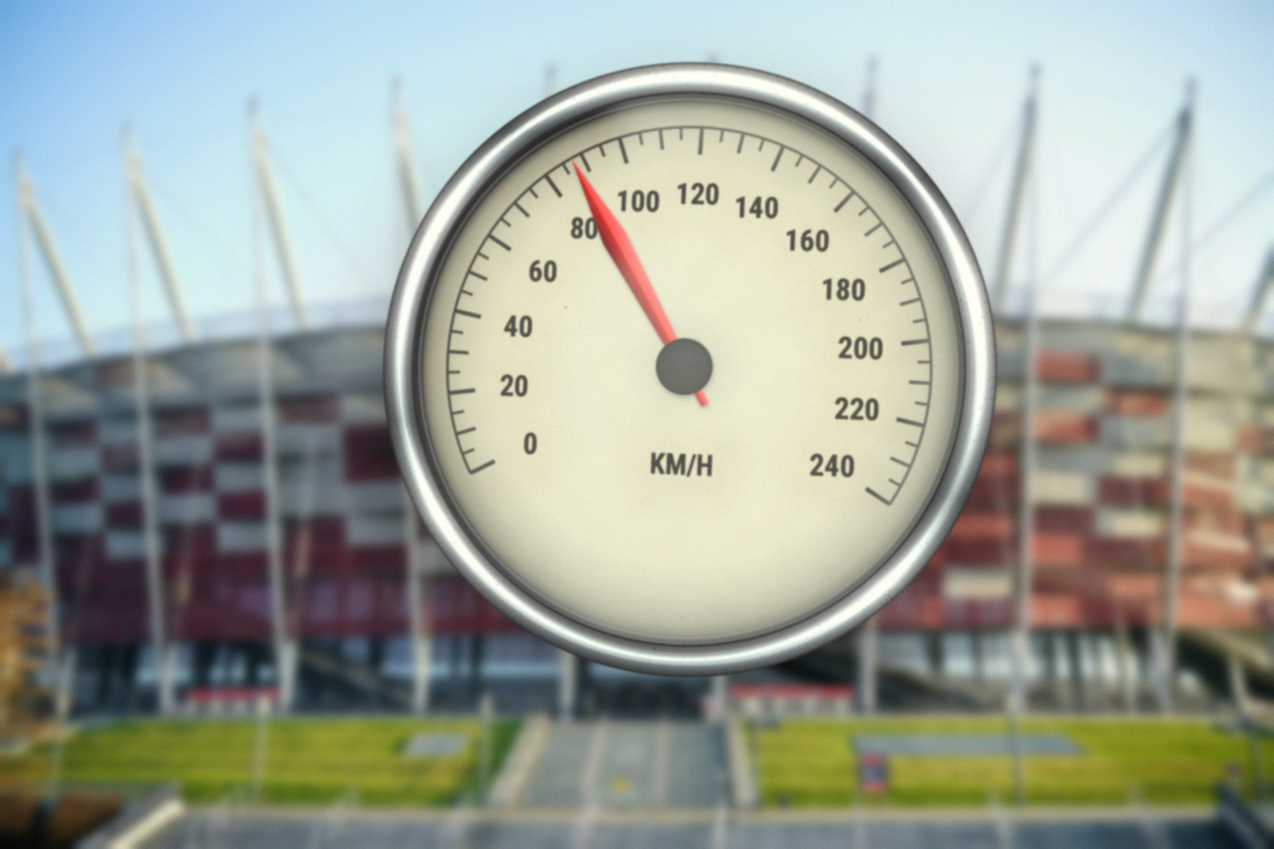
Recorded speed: 87.5 km/h
